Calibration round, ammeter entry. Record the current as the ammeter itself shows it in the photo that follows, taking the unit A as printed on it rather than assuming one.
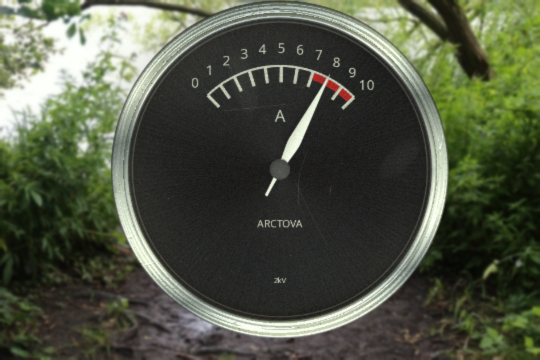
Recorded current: 8 A
